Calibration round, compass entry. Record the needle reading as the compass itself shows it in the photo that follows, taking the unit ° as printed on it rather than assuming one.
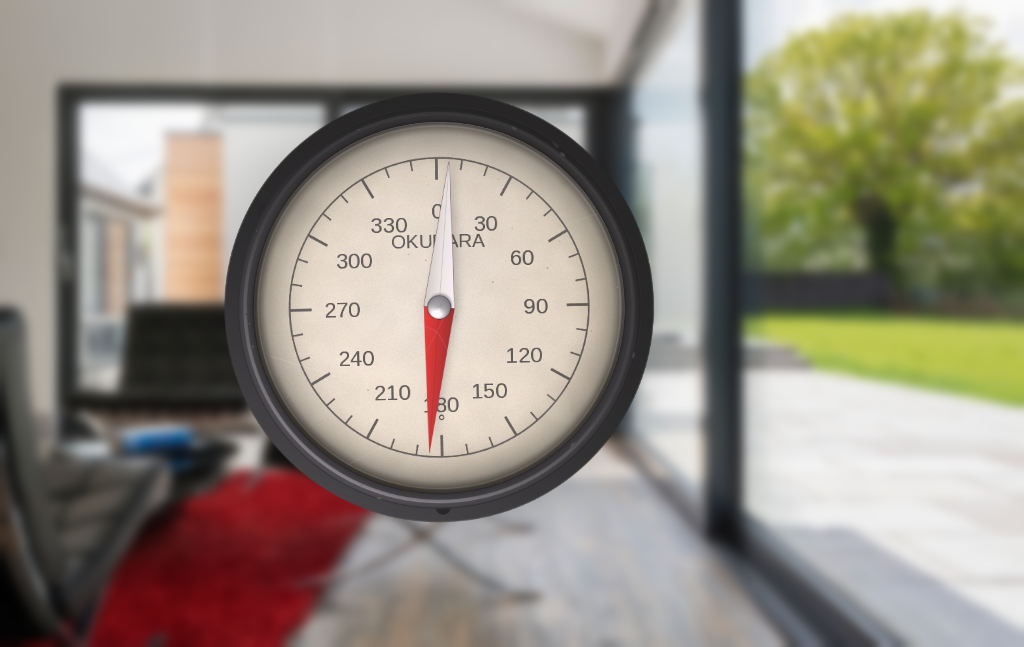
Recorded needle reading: 185 °
